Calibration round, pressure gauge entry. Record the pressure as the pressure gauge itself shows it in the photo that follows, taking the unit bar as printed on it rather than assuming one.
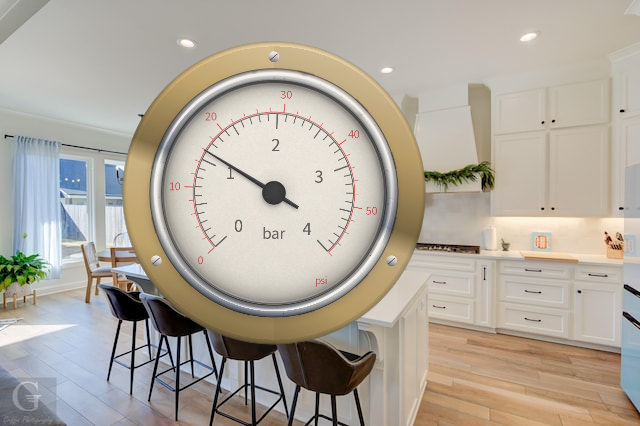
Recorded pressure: 1.1 bar
